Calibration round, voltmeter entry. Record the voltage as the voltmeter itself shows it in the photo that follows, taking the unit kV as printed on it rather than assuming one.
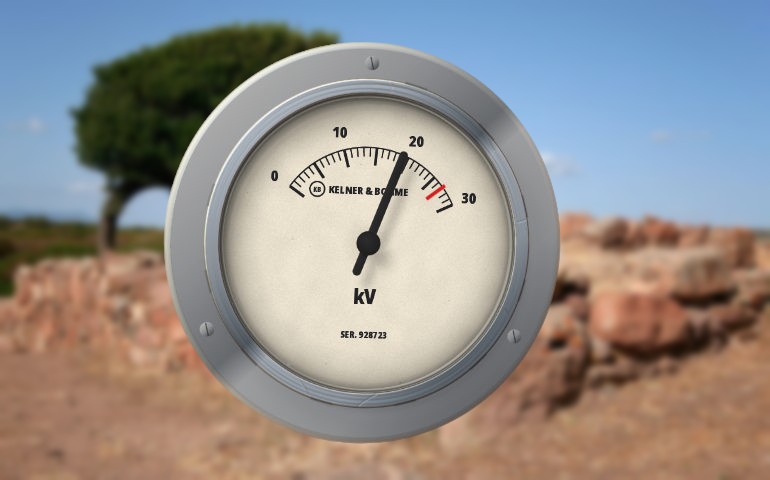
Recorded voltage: 19 kV
